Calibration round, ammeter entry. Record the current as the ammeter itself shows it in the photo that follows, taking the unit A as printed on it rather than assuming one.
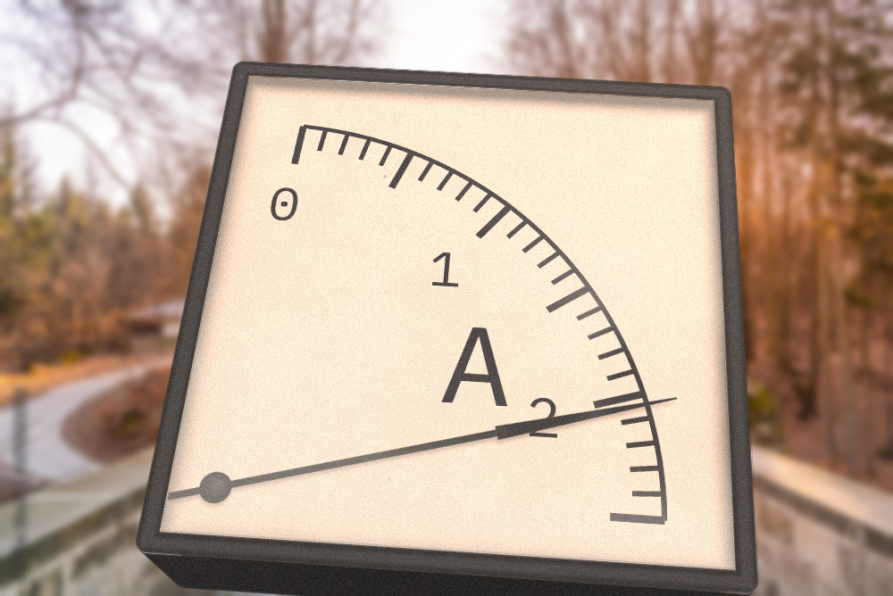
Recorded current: 2.05 A
